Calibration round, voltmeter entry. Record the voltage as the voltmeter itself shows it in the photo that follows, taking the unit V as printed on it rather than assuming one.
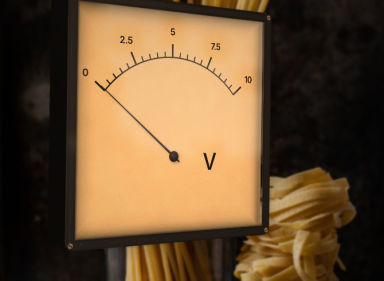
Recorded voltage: 0 V
